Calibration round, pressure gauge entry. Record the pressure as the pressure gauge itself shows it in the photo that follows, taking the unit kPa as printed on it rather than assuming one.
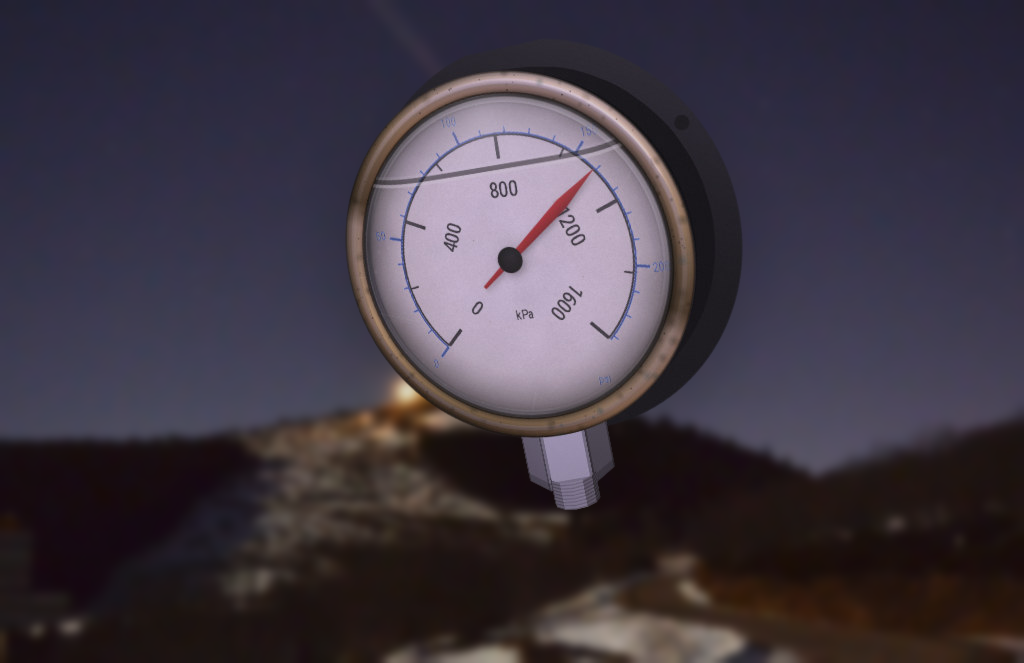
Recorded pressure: 1100 kPa
